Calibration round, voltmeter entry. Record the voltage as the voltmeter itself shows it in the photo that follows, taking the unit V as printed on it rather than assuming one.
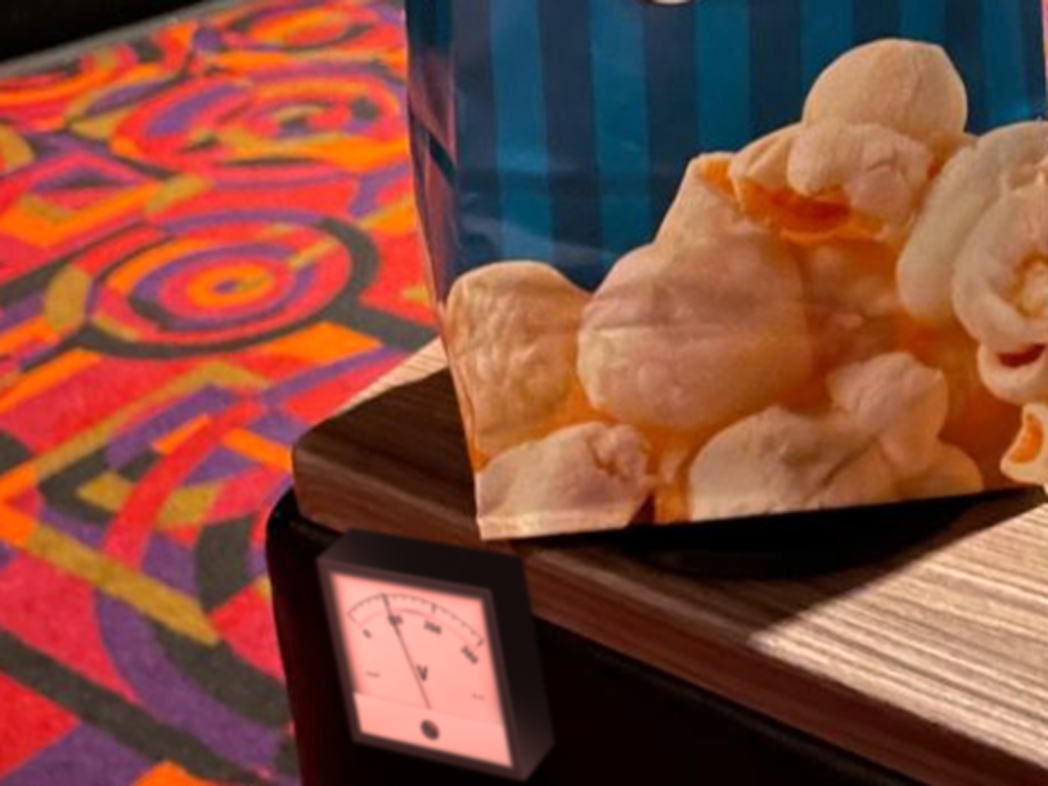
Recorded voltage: 100 V
